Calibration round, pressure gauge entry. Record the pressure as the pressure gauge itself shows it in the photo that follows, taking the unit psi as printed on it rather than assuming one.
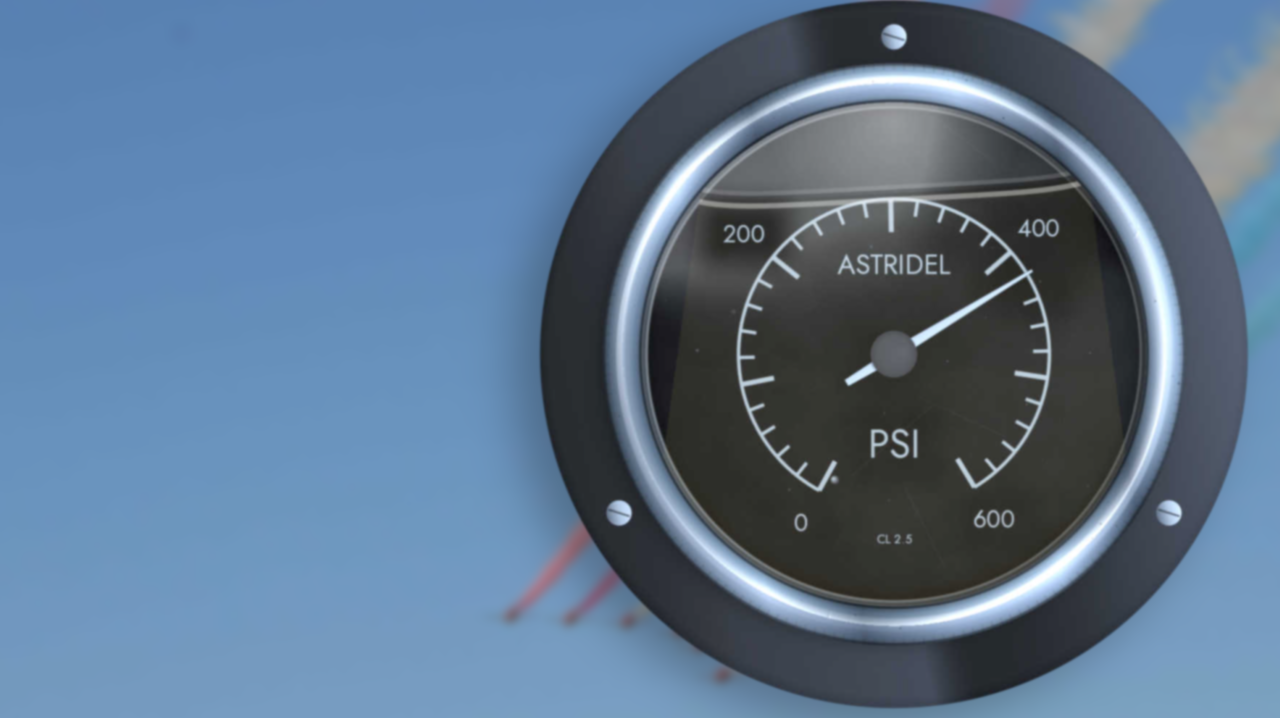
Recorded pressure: 420 psi
